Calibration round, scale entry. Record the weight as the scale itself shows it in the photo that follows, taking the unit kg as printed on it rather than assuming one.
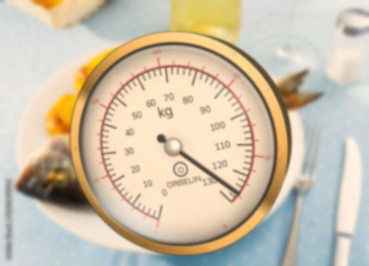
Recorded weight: 126 kg
